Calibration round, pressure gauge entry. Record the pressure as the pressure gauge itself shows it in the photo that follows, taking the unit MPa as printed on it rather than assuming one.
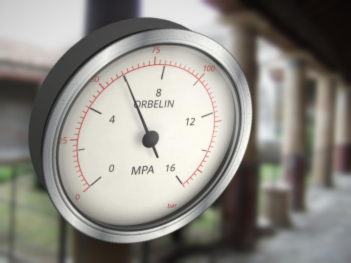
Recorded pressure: 6 MPa
